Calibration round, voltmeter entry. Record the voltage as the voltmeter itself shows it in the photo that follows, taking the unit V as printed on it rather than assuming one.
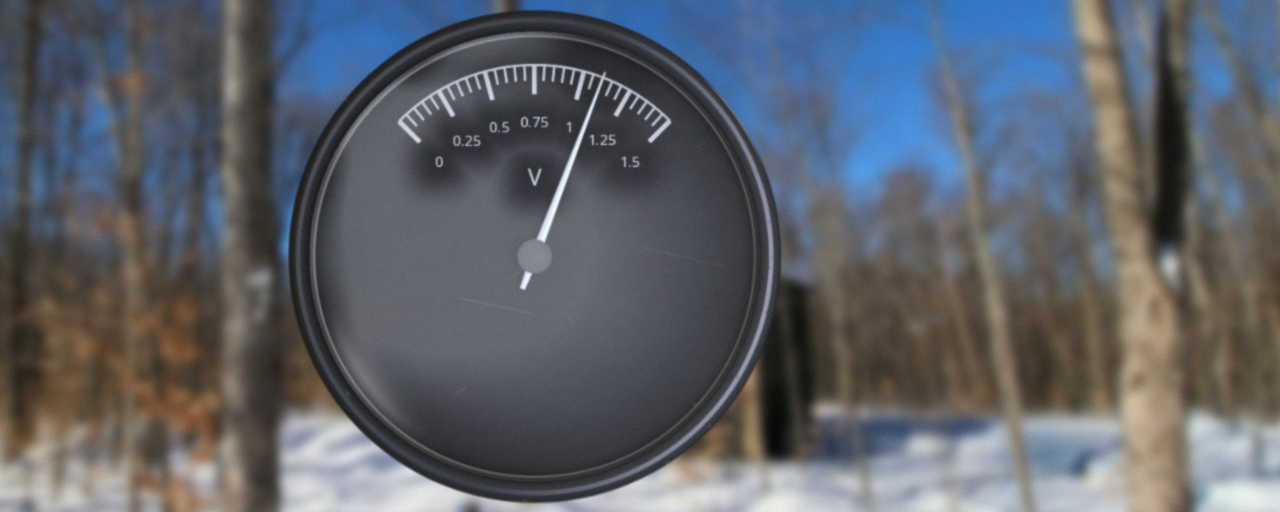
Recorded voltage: 1.1 V
